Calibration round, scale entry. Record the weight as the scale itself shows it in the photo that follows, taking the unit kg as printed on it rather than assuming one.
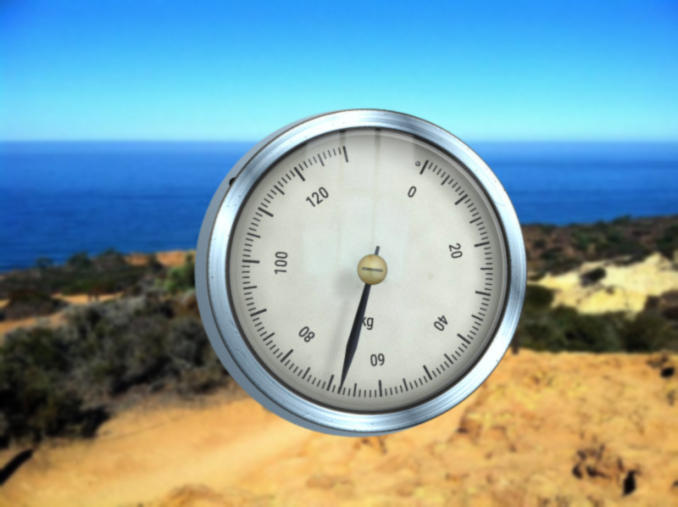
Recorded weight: 68 kg
